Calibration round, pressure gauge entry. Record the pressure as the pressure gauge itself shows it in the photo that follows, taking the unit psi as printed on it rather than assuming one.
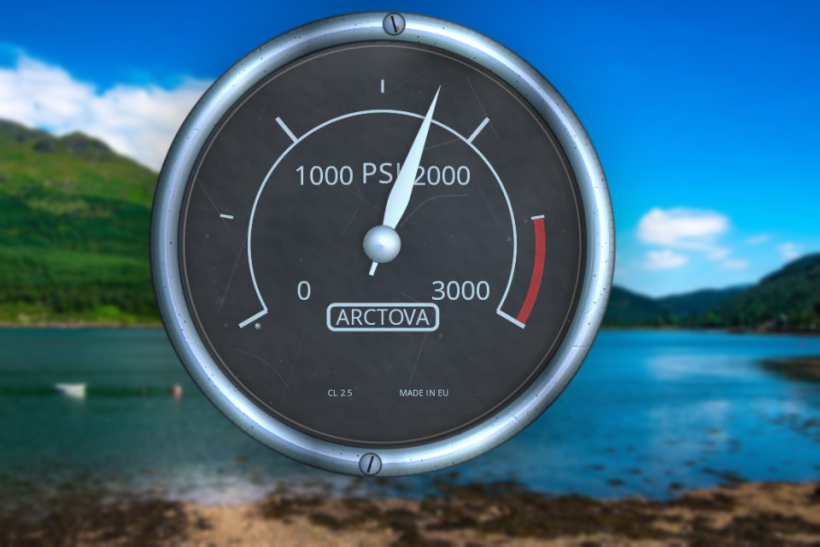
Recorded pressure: 1750 psi
